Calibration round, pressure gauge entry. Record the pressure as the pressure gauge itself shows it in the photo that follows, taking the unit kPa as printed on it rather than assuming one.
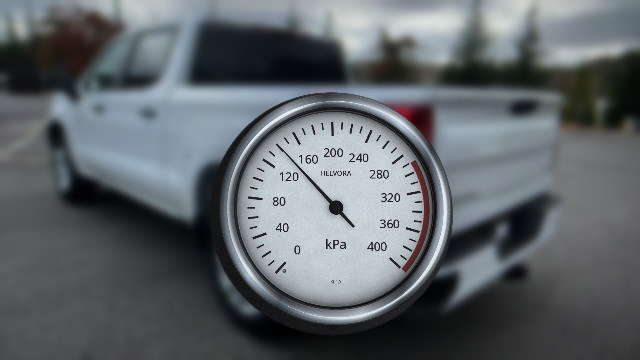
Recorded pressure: 140 kPa
